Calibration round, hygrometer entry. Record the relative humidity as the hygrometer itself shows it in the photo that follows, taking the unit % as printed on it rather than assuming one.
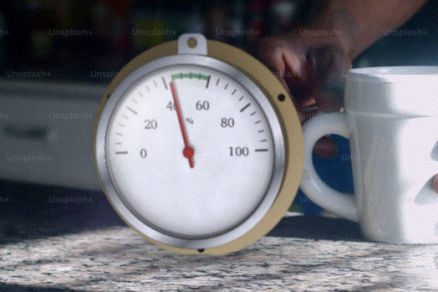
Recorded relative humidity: 44 %
